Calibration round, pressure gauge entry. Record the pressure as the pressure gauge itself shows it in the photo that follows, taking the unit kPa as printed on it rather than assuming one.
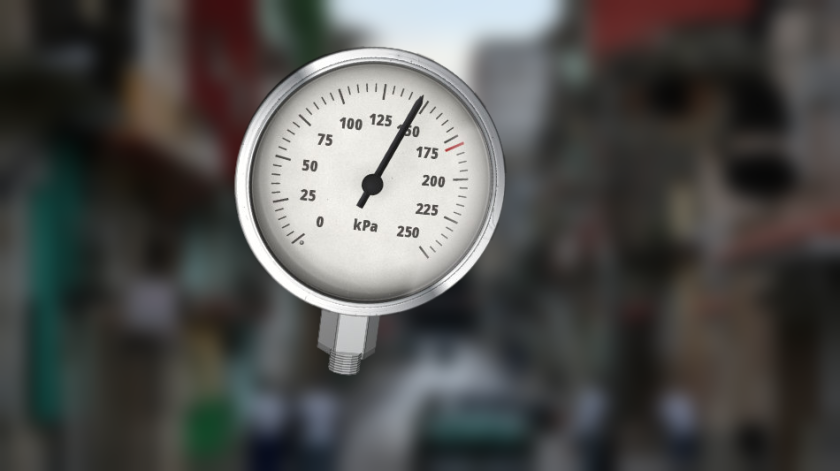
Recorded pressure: 145 kPa
